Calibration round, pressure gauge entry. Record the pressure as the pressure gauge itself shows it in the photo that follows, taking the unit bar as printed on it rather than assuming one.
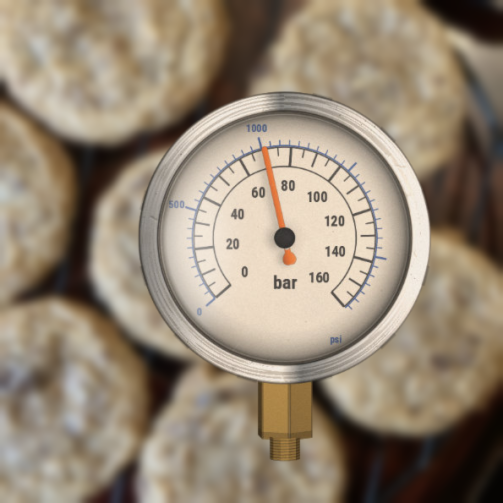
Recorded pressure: 70 bar
